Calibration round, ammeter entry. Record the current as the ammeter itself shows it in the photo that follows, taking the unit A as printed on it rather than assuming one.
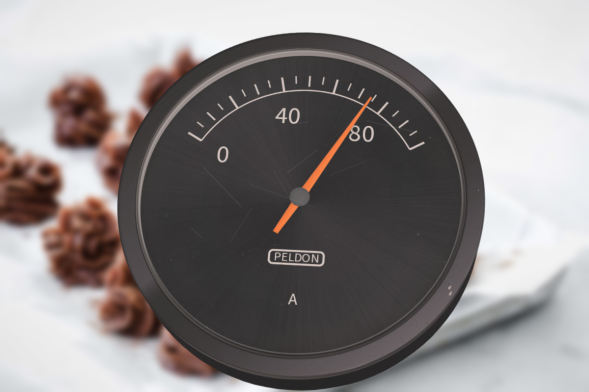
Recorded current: 75 A
